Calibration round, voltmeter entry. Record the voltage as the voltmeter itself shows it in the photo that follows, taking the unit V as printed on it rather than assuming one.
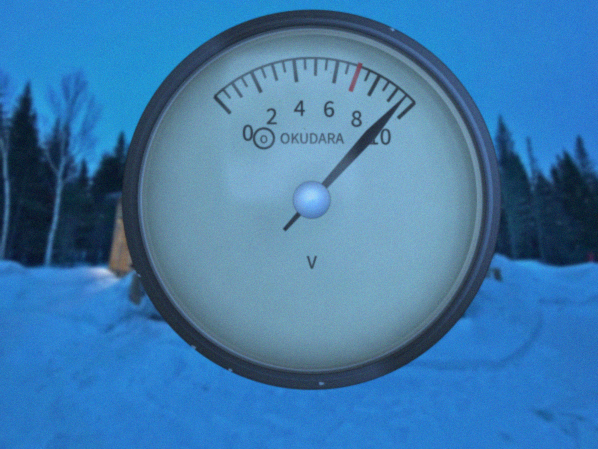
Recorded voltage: 9.5 V
